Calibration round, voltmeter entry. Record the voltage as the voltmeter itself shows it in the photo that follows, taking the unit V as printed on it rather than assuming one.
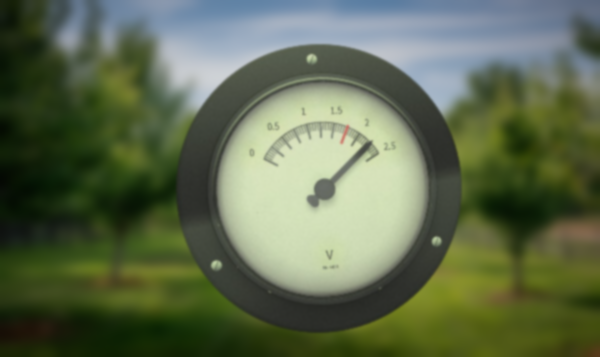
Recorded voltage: 2.25 V
